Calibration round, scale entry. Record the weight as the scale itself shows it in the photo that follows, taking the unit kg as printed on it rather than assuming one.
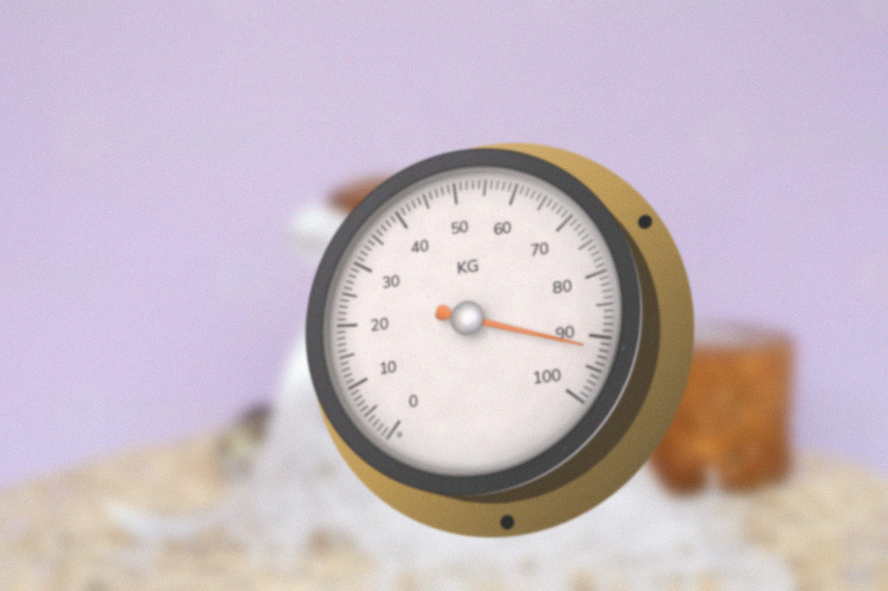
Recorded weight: 92 kg
